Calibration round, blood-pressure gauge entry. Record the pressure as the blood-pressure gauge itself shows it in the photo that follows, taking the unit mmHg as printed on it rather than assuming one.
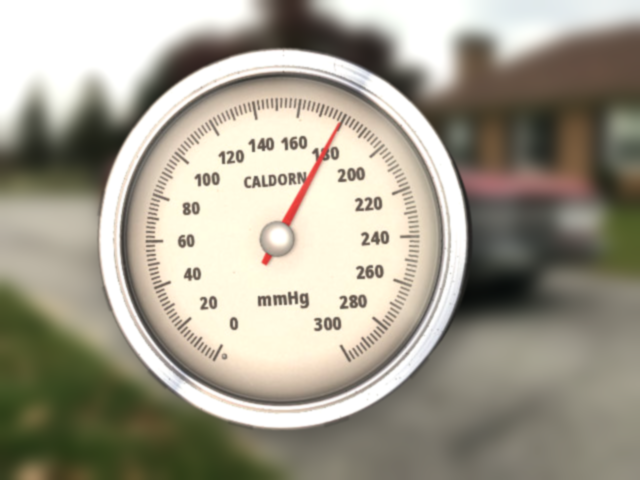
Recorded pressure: 180 mmHg
